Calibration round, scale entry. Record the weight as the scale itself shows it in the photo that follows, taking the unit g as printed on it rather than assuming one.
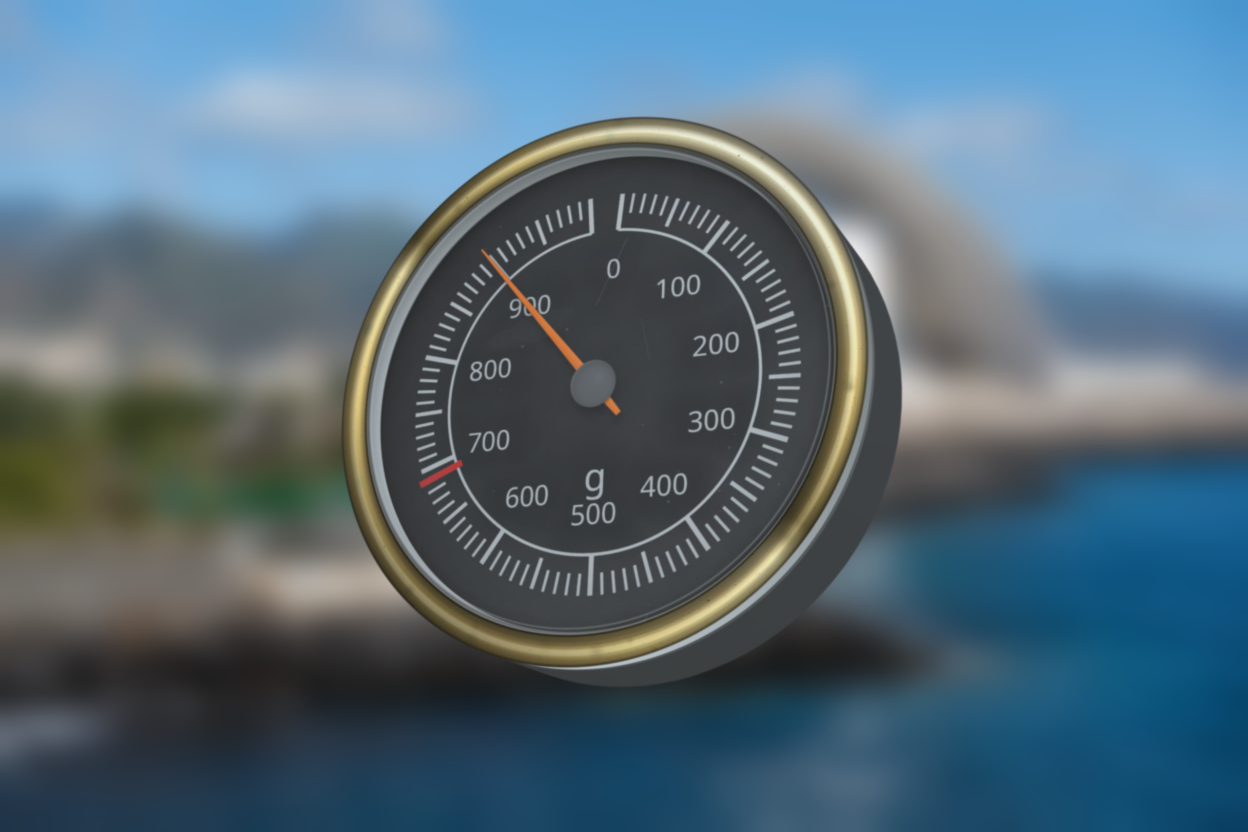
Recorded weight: 900 g
